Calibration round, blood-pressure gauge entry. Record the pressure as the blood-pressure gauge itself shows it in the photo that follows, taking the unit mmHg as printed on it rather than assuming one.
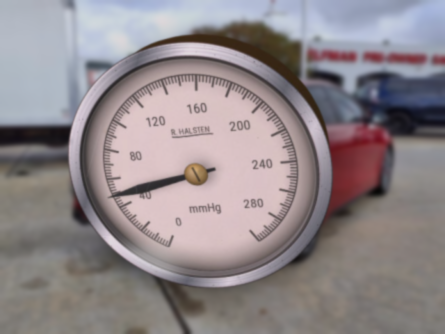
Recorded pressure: 50 mmHg
